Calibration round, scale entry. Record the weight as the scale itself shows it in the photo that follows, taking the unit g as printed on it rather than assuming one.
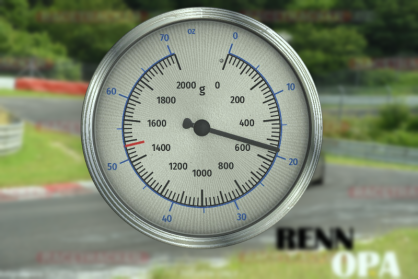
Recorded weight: 540 g
